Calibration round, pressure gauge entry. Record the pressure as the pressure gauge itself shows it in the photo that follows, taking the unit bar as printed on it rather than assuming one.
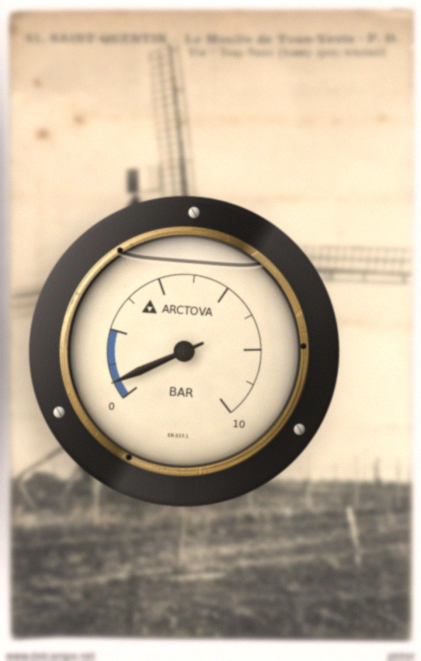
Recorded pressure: 0.5 bar
